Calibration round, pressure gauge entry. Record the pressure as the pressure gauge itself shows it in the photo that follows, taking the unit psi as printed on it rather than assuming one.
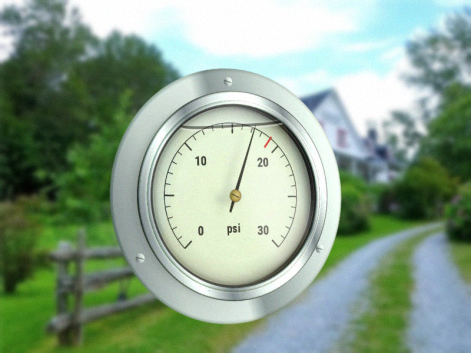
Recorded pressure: 17 psi
